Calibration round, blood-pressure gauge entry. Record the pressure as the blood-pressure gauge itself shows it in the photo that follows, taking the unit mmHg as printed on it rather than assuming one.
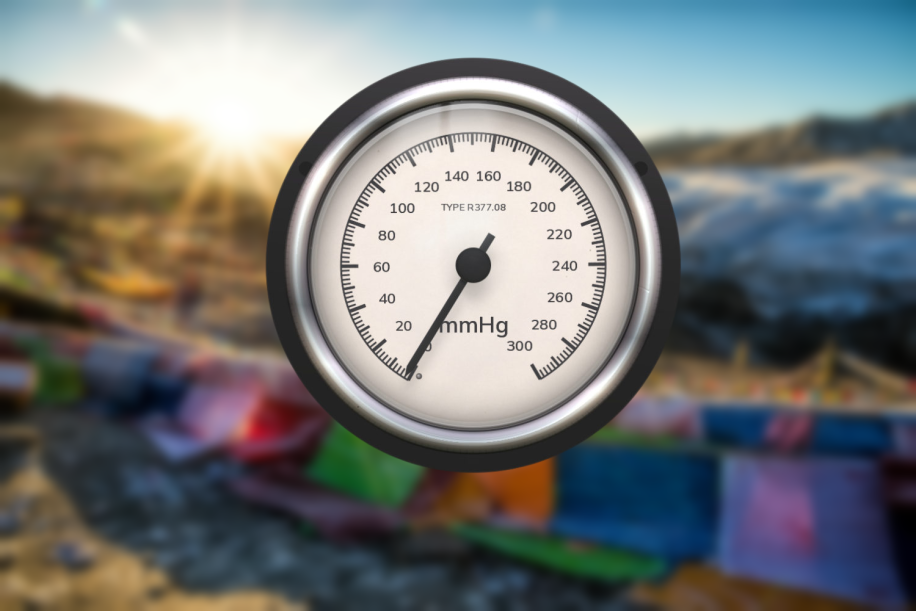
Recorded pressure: 2 mmHg
